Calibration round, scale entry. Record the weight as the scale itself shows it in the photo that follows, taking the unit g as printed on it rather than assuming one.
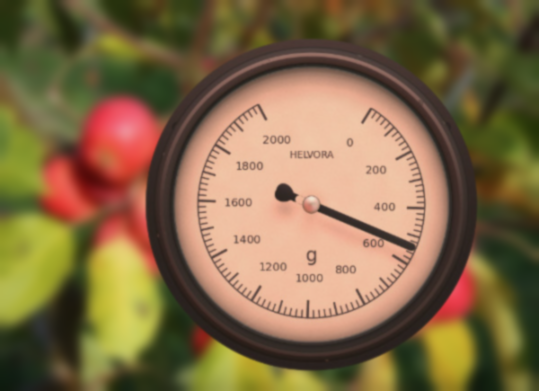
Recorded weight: 540 g
